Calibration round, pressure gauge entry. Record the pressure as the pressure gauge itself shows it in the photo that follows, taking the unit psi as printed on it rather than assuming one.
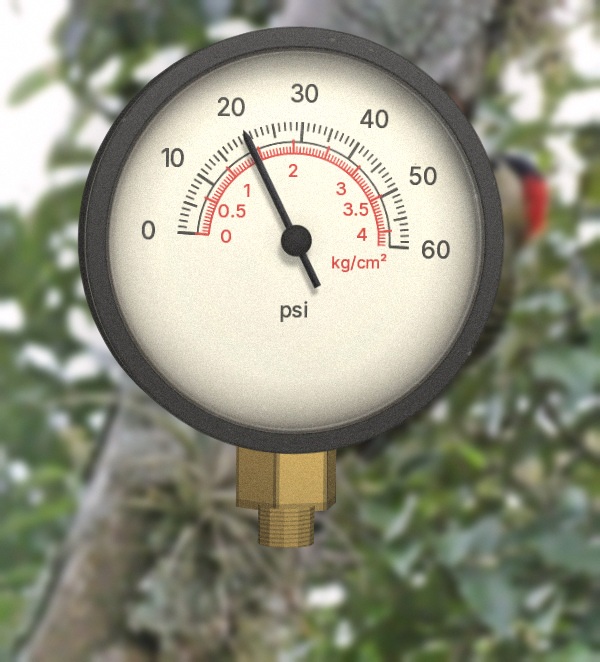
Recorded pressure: 20 psi
